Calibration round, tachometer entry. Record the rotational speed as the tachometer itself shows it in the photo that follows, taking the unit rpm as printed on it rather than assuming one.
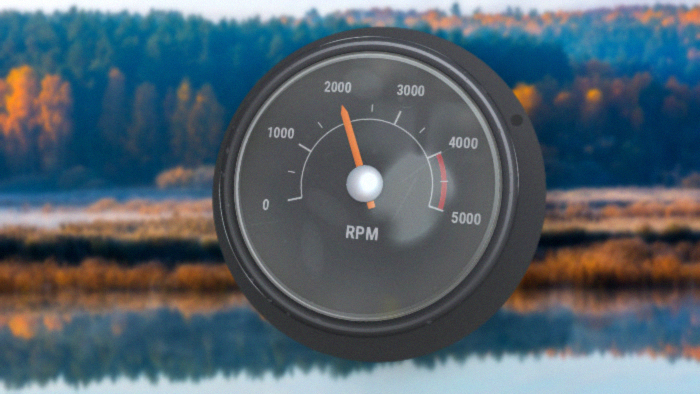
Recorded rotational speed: 2000 rpm
